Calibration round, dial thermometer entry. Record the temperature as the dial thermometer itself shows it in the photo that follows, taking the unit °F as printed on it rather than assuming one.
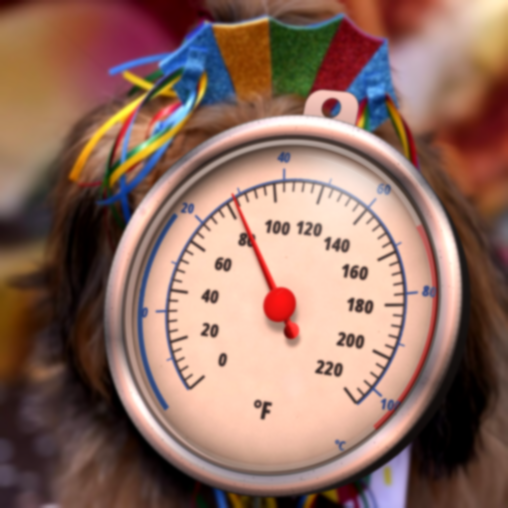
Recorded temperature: 84 °F
